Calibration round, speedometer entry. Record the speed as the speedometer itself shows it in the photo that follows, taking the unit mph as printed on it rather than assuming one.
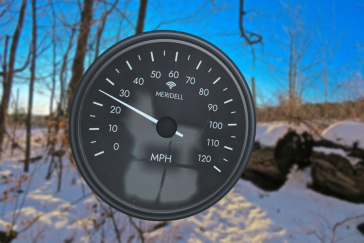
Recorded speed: 25 mph
